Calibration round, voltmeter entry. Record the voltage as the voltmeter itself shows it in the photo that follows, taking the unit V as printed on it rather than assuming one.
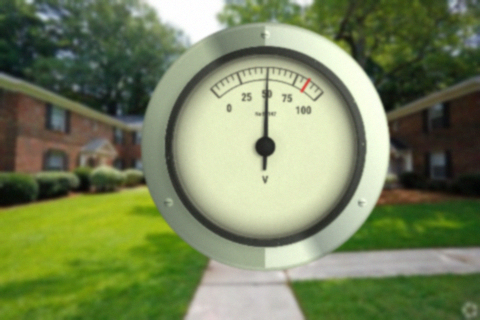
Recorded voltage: 50 V
